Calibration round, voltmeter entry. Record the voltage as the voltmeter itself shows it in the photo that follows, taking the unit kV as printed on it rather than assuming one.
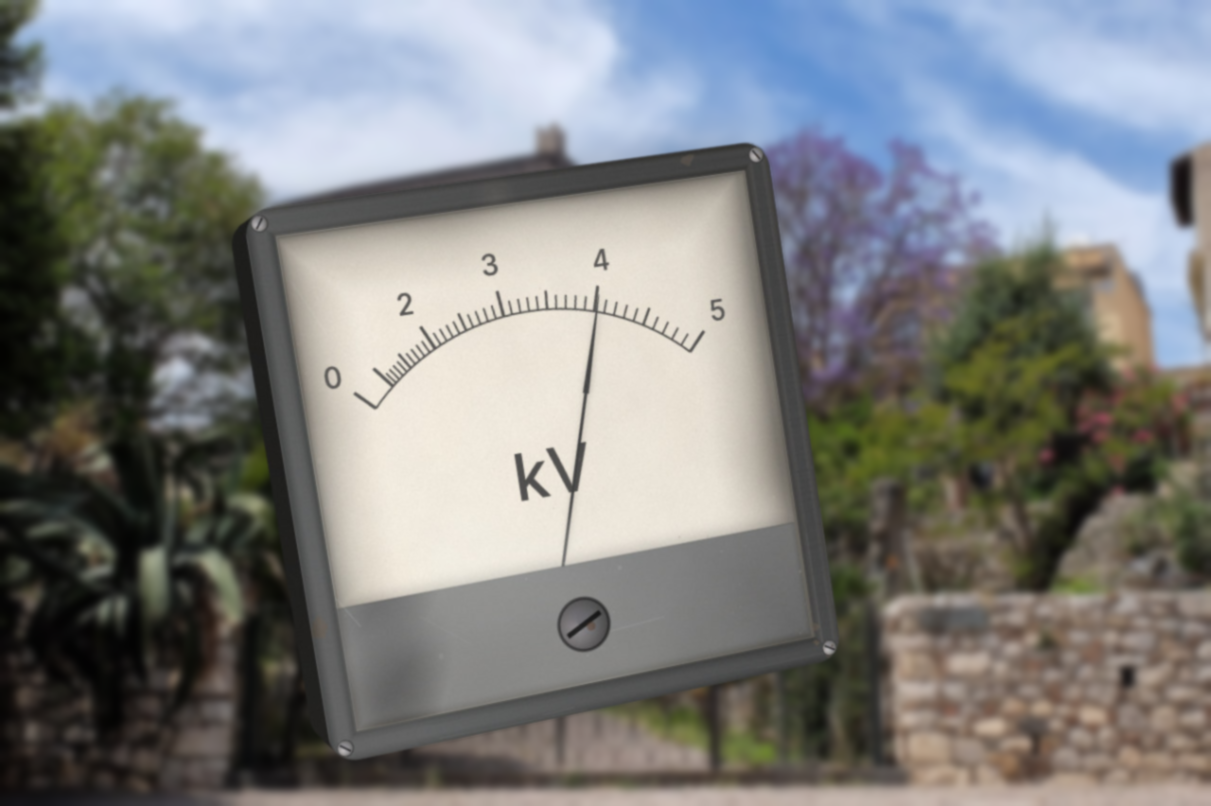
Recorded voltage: 4 kV
